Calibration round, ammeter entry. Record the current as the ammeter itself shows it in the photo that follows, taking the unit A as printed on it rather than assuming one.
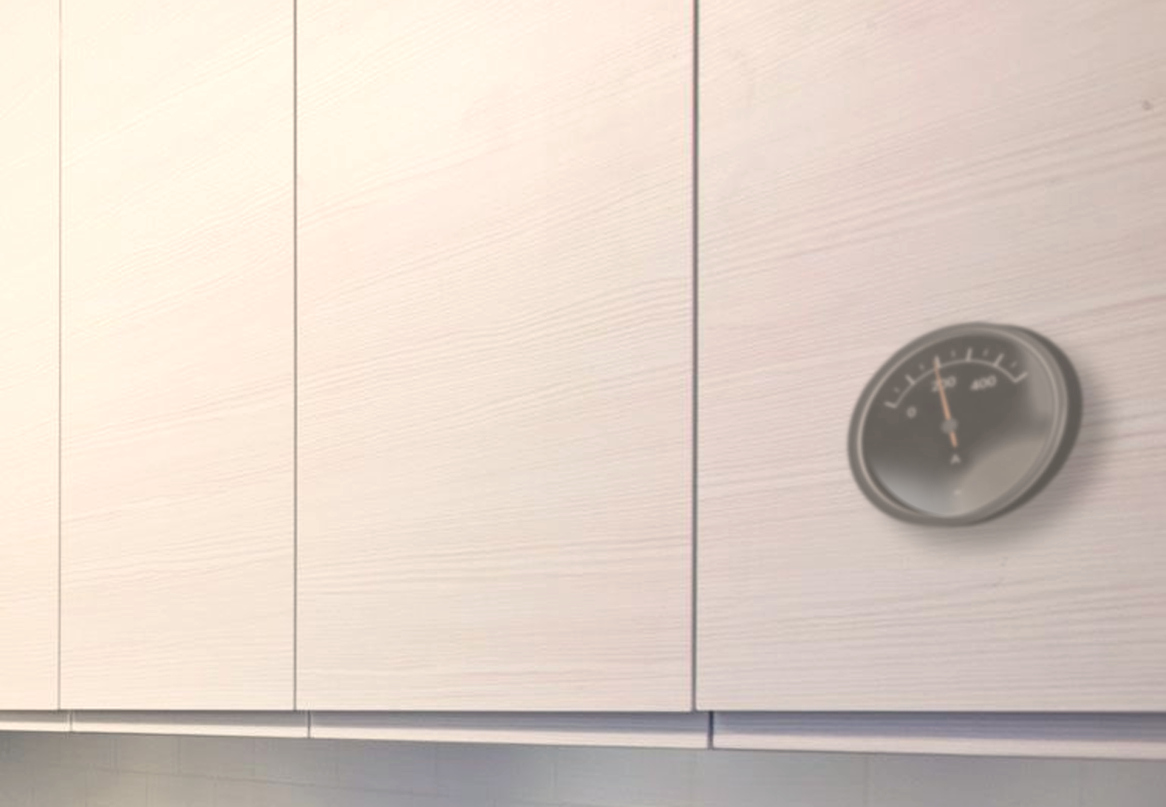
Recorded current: 200 A
